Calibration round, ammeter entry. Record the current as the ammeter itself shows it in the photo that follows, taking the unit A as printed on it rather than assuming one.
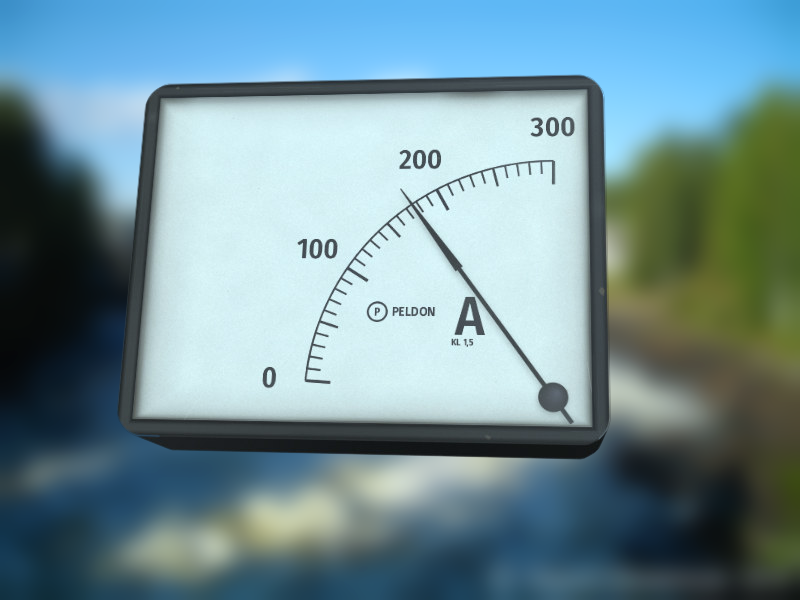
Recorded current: 175 A
